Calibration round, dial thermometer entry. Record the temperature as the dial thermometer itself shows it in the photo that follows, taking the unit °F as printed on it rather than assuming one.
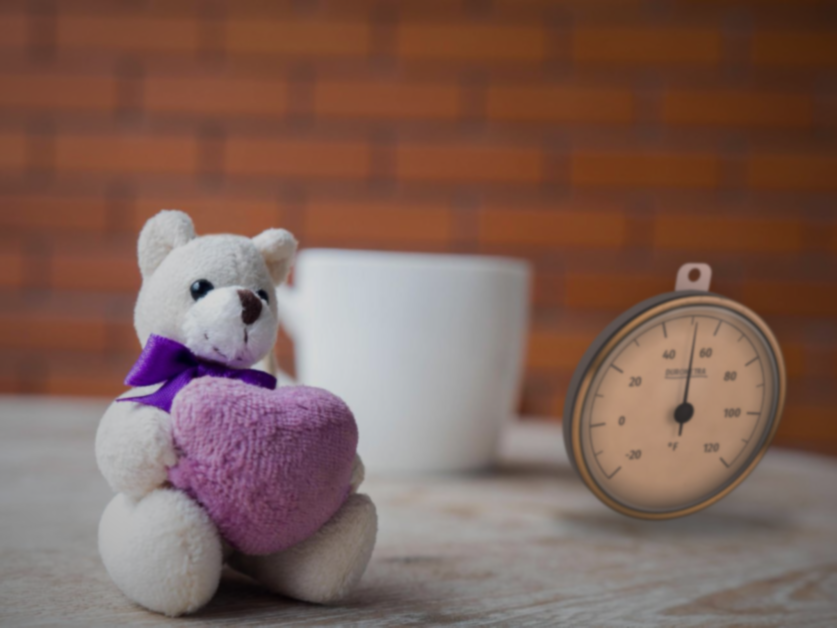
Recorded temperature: 50 °F
